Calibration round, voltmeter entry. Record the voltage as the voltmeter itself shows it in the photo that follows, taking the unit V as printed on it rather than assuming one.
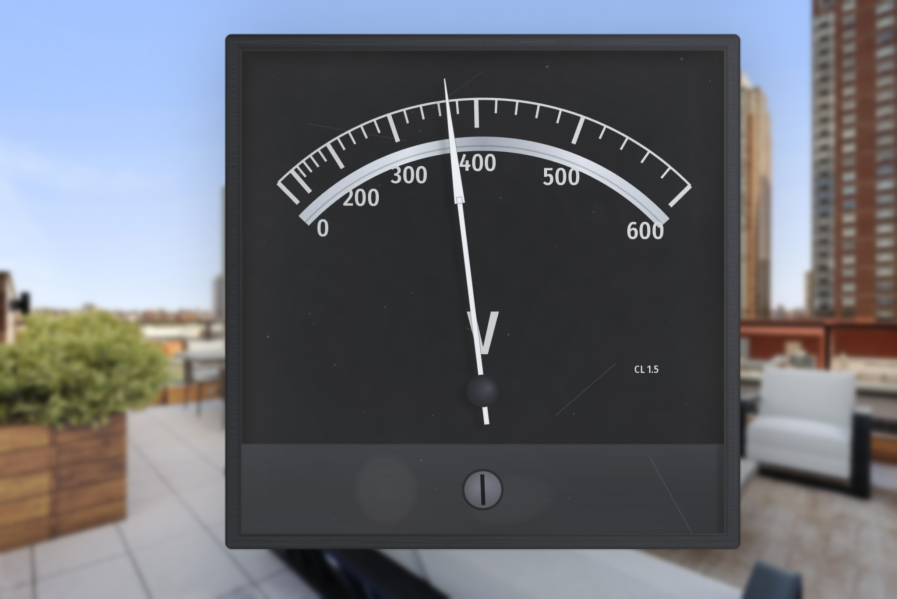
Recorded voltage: 370 V
